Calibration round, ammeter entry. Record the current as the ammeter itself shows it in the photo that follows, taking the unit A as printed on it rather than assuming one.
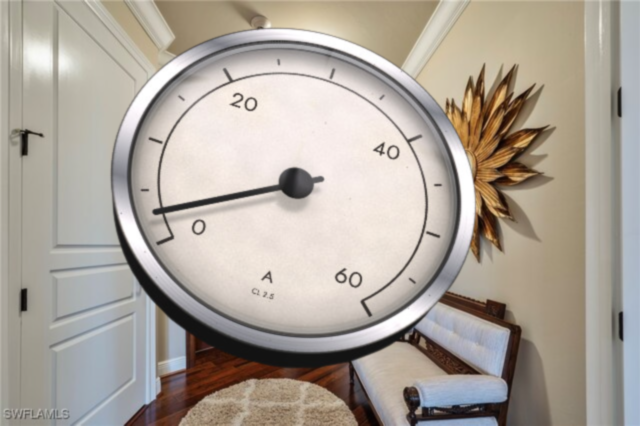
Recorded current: 2.5 A
